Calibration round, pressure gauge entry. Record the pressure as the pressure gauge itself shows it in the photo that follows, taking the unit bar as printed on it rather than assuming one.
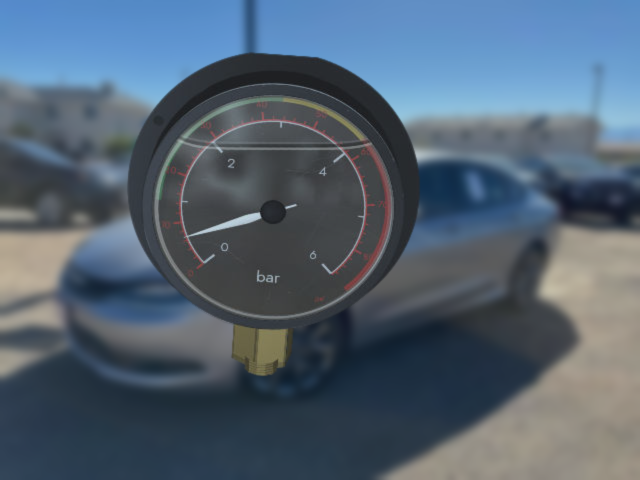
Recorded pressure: 0.5 bar
